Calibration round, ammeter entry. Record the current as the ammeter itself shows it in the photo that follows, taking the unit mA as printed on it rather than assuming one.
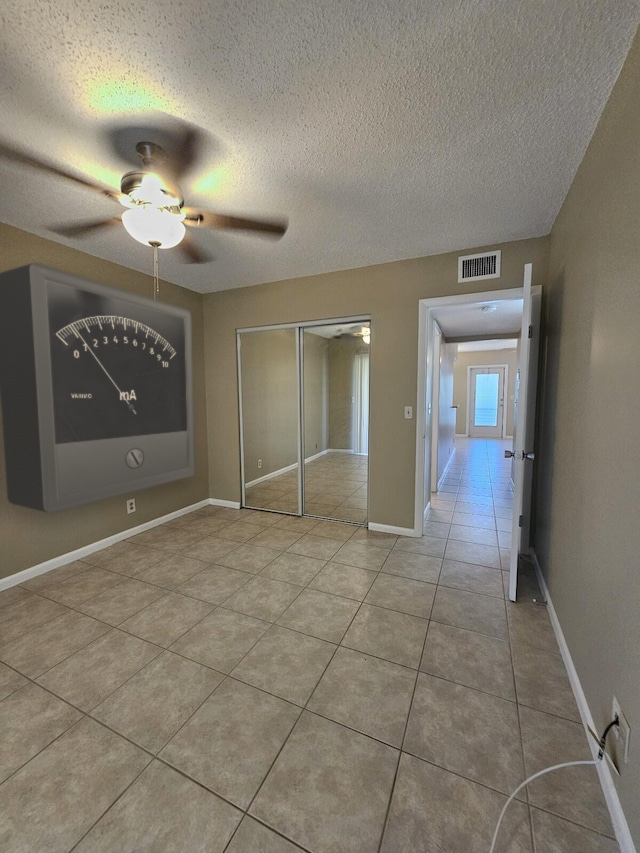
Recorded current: 1 mA
